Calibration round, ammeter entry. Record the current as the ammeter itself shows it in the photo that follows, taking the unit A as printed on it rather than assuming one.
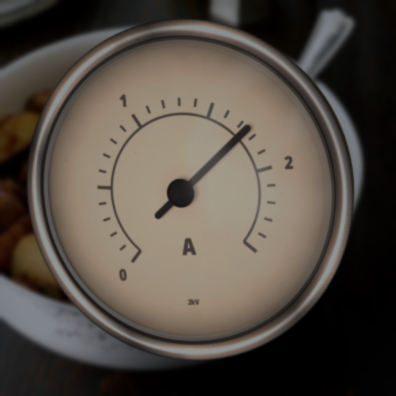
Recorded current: 1.75 A
